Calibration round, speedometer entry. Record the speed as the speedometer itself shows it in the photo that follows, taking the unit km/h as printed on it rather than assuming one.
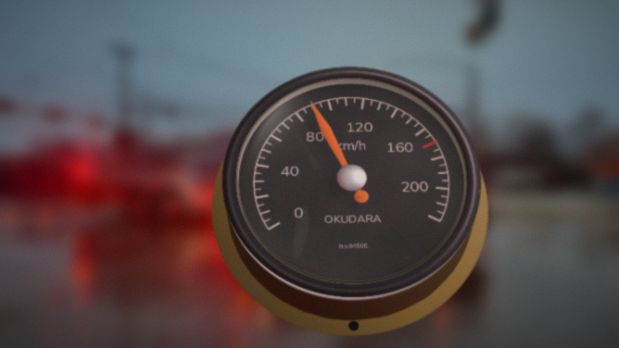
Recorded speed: 90 km/h
